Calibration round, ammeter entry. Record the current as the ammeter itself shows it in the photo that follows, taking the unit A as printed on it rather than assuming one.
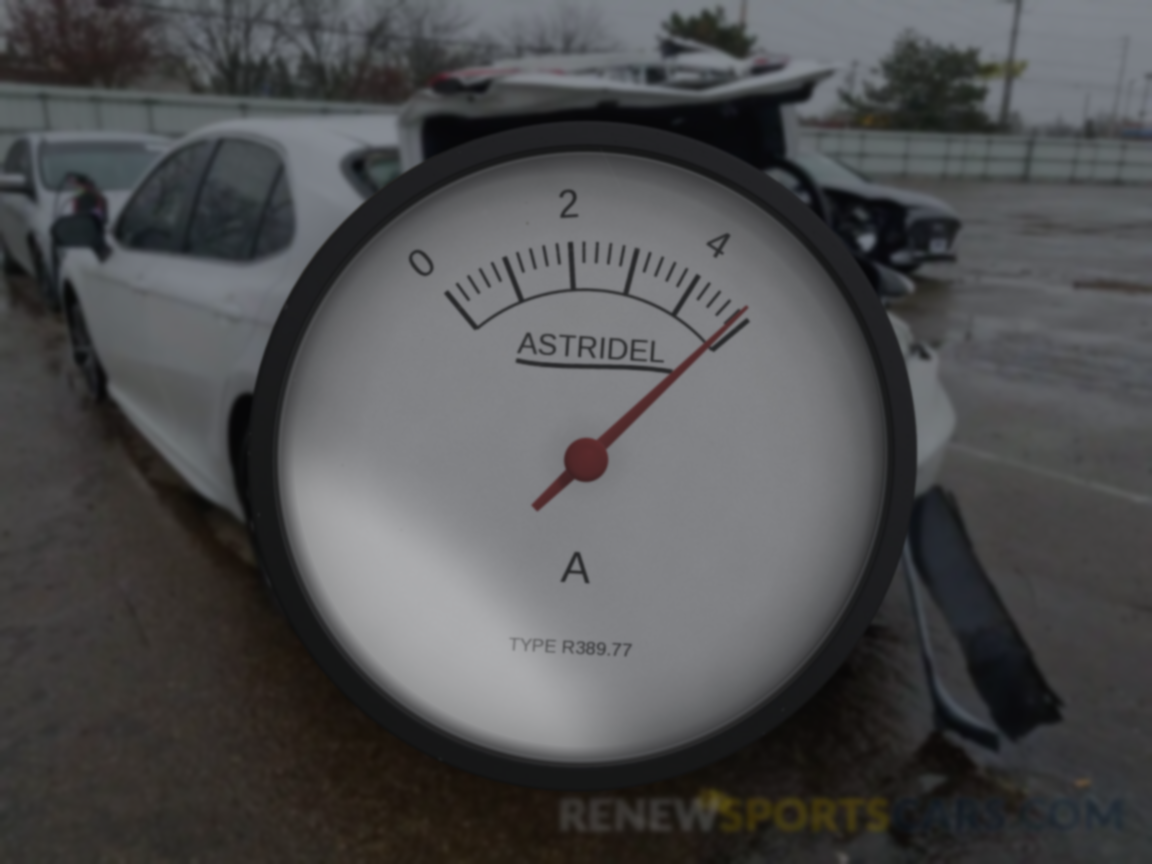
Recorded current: 4.8 A
